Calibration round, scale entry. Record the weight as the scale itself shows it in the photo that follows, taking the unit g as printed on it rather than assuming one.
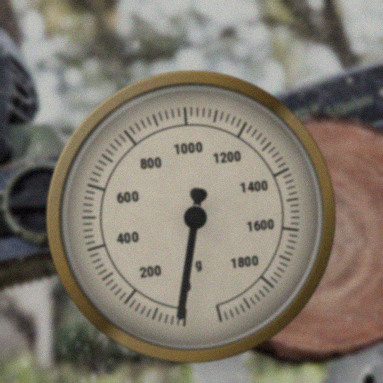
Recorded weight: 20 g
